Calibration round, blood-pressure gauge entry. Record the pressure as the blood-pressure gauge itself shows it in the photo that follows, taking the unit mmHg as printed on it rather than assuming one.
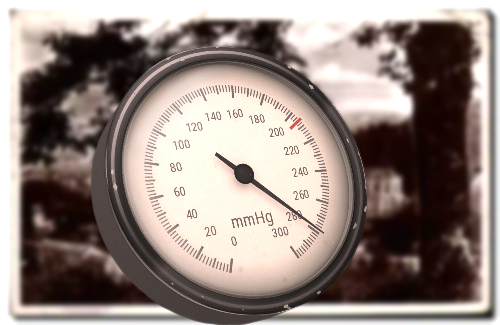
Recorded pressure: 280 mmHg
